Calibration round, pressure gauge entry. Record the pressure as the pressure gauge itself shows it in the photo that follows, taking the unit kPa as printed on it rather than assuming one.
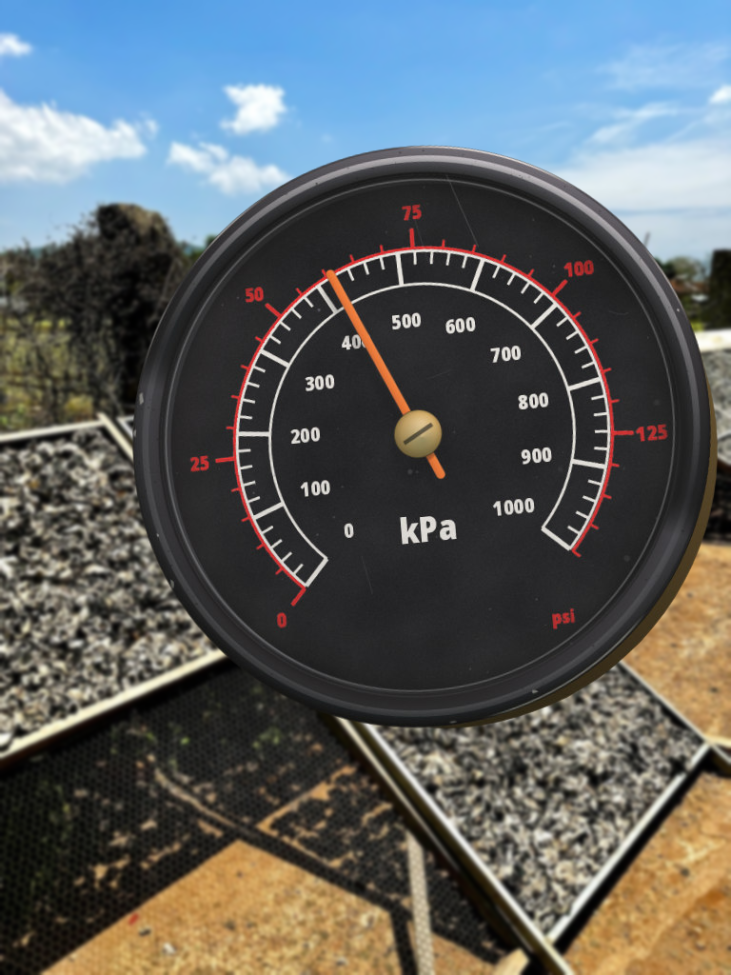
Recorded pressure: 420 kPa
